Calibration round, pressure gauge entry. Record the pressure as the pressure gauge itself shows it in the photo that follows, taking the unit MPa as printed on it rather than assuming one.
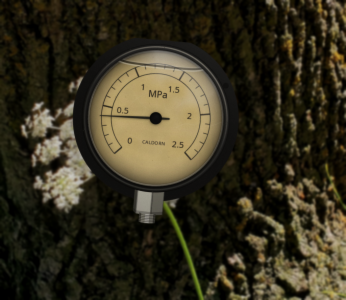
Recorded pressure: 0.4 MPa
